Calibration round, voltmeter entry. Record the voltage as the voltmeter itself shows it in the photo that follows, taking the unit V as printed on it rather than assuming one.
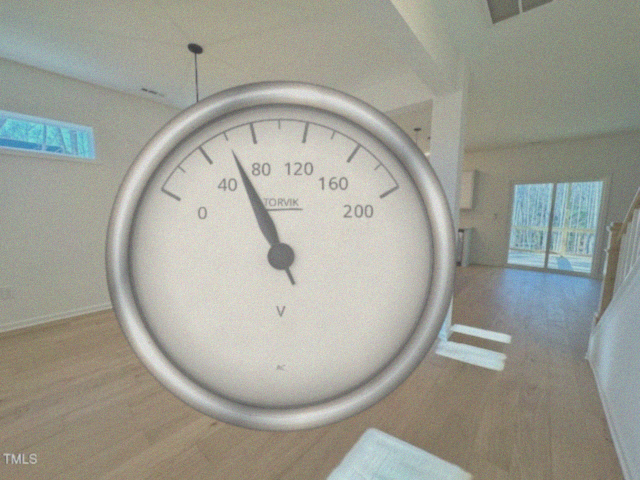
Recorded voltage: 60 V
